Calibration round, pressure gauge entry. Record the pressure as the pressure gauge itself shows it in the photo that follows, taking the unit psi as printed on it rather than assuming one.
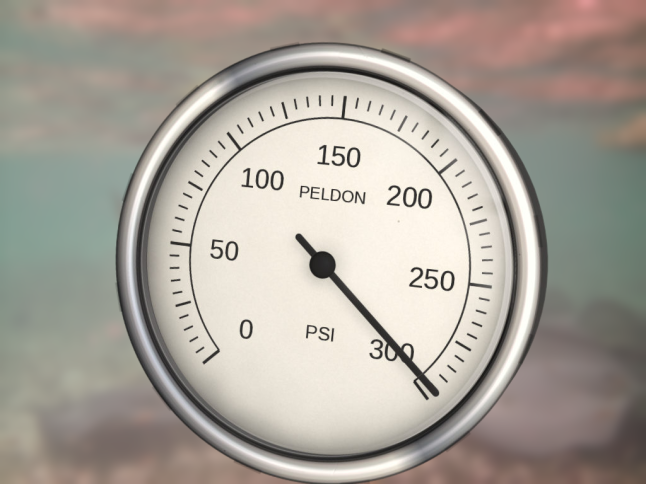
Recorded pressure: 295 psi
